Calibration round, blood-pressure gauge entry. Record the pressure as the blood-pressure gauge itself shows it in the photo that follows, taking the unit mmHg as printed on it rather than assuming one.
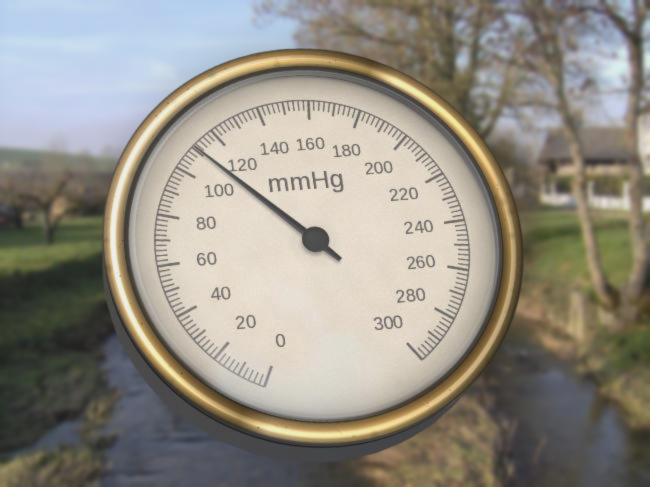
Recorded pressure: 110 mmHg
